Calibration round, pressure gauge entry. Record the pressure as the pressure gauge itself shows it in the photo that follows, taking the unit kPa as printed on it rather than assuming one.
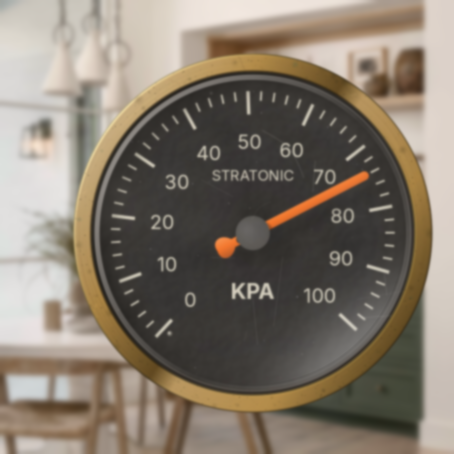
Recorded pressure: 74 kPa
